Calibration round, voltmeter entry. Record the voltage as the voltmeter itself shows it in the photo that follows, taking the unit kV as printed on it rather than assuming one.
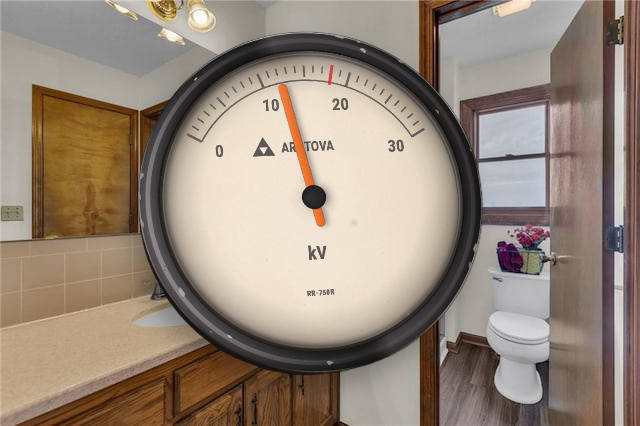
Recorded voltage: 12 kV
